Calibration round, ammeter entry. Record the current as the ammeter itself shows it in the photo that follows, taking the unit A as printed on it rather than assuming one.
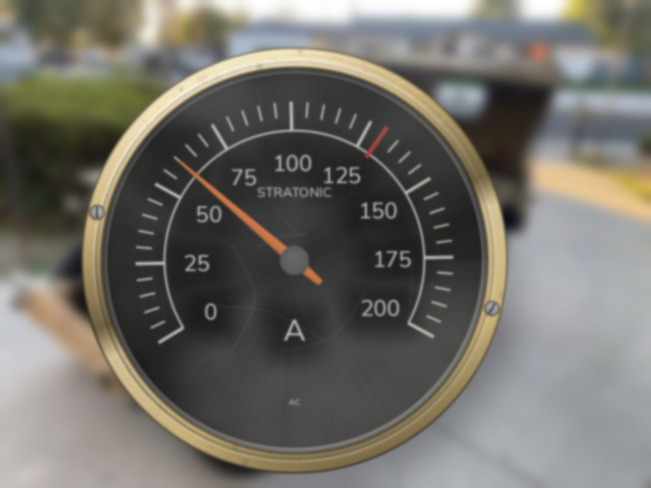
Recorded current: 60 A
